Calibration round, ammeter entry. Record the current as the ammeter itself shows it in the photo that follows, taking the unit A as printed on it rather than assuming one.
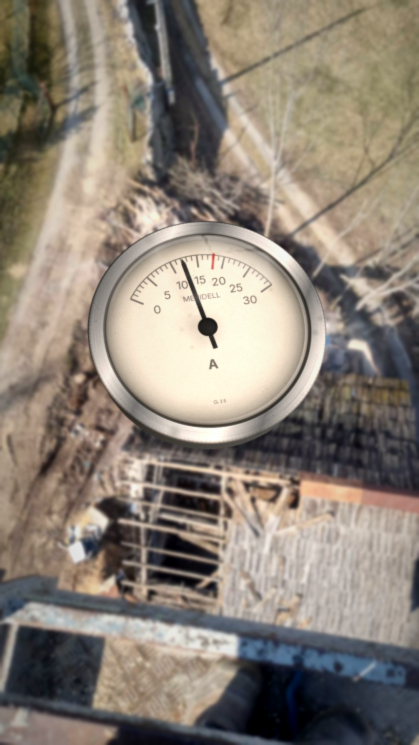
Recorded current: 12 A
